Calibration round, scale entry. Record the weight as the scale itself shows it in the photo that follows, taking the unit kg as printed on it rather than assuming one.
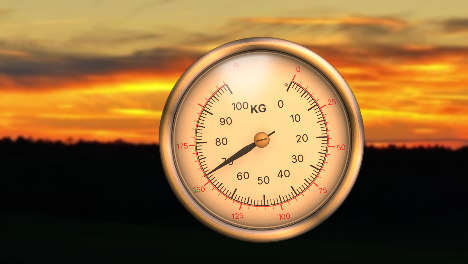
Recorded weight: 70 kg
